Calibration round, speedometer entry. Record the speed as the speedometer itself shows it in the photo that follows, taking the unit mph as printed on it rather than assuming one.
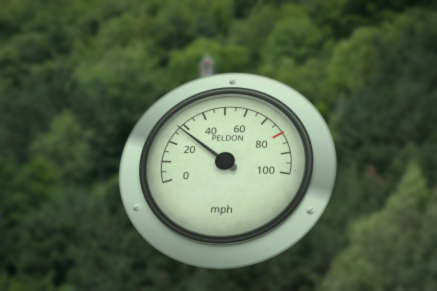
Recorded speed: 27.5 mph
